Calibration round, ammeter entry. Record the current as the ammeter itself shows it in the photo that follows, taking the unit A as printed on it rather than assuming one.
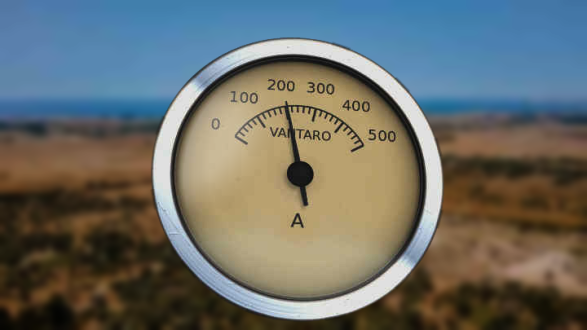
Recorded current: 200 A
